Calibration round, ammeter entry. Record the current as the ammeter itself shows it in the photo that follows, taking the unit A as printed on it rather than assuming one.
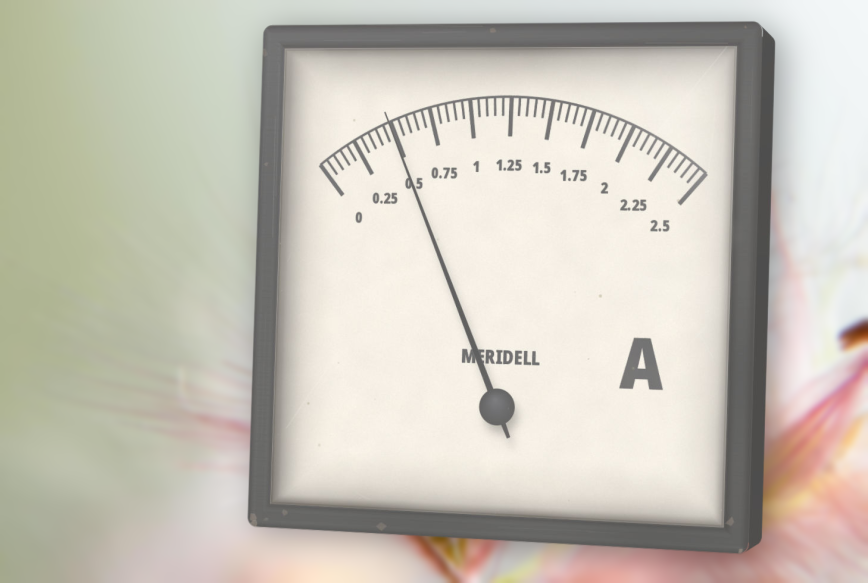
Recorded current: 0.5 A
